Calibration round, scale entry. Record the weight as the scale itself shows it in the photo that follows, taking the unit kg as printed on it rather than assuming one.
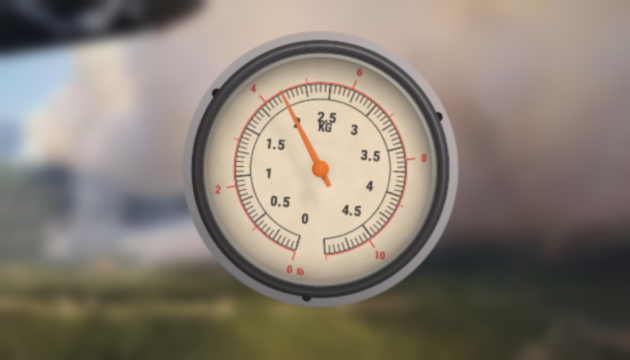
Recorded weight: 2 kg
